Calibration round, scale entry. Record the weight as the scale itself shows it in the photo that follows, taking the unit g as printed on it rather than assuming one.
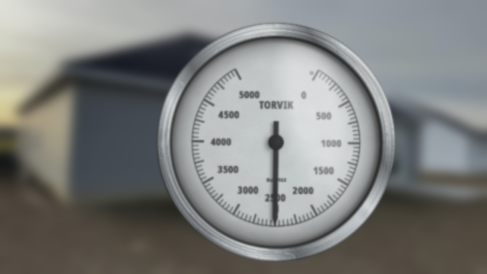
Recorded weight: 2500 g
